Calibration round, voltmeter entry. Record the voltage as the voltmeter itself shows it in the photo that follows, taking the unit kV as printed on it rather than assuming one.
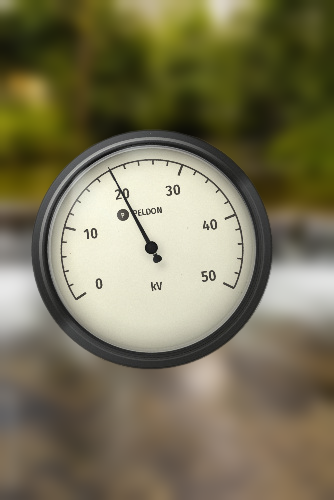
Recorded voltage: 20 kV
